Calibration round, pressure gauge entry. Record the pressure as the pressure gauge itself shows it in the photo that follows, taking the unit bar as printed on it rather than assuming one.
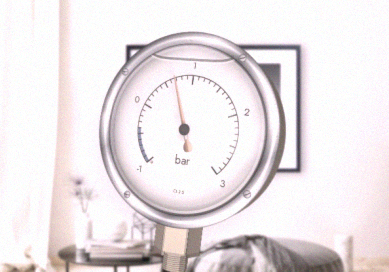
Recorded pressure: 0.7 bar
